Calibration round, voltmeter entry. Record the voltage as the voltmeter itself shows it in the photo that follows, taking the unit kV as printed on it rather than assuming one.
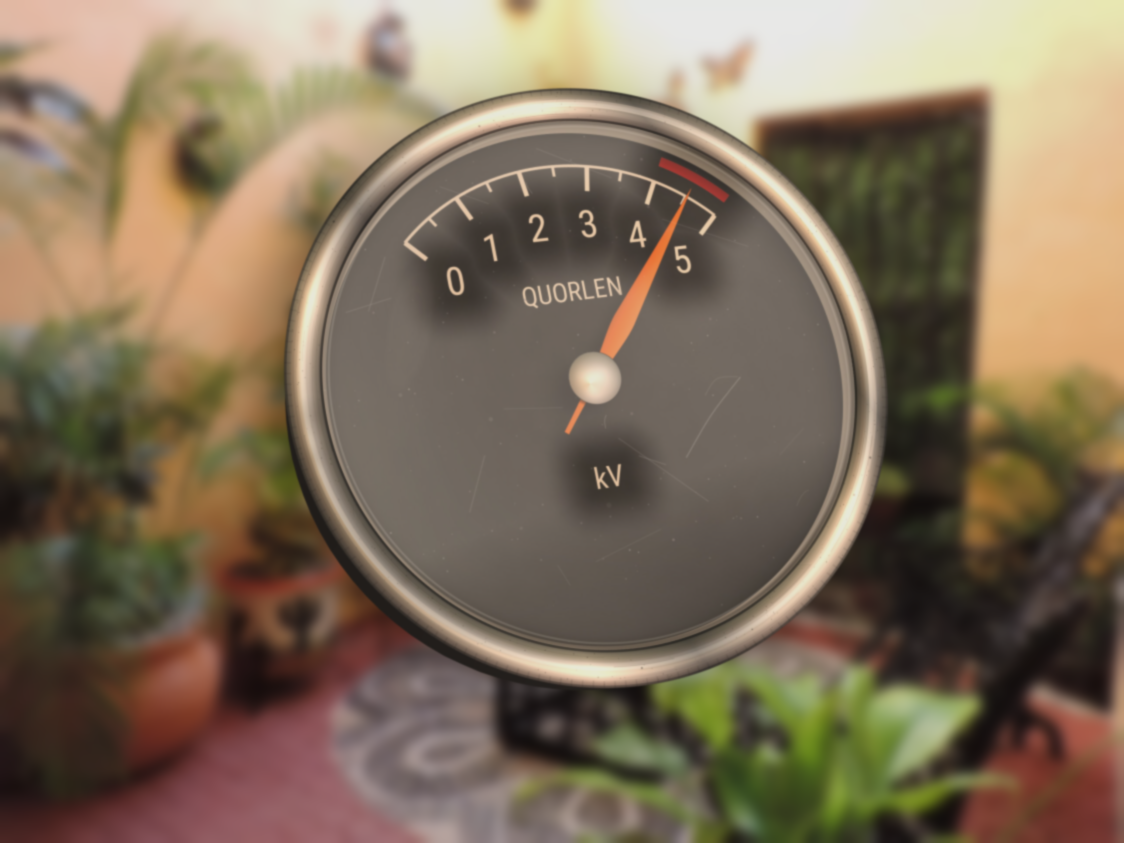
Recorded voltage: 4.5 kV
